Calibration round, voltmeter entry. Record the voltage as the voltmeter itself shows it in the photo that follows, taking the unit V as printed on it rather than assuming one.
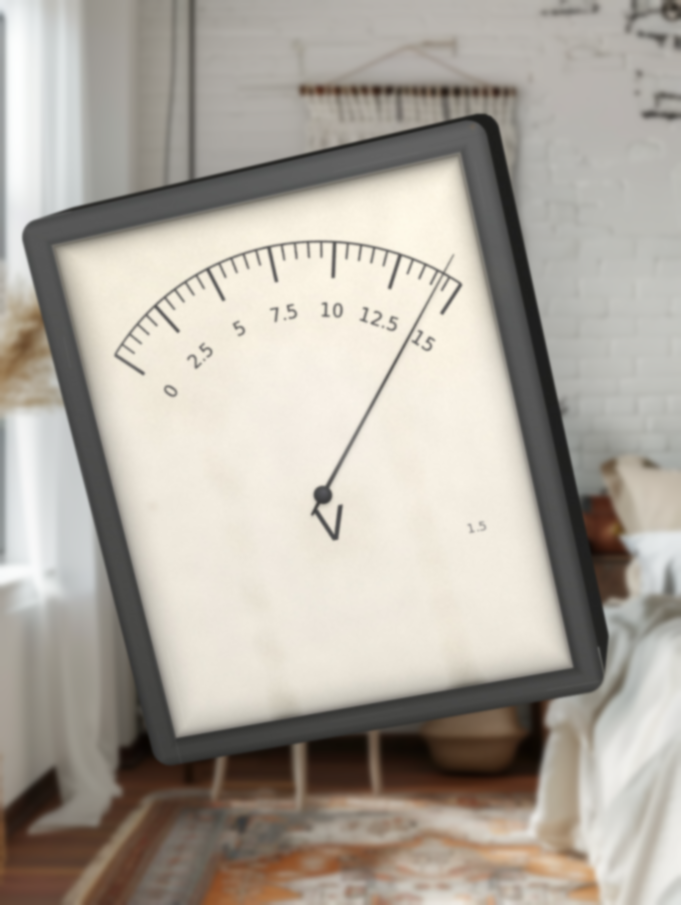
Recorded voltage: 14.25 V
